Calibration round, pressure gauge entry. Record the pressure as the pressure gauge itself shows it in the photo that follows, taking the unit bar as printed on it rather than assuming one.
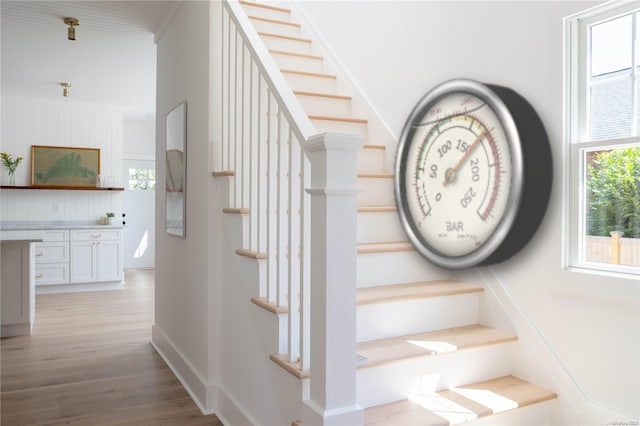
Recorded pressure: 170 bar
